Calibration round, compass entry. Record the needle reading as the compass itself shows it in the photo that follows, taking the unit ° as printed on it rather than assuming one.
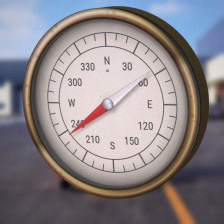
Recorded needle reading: 235 °
